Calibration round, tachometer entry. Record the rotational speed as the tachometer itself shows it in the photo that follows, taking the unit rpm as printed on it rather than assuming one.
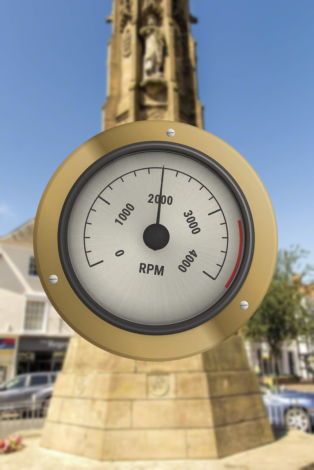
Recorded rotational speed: 2000 rpm
